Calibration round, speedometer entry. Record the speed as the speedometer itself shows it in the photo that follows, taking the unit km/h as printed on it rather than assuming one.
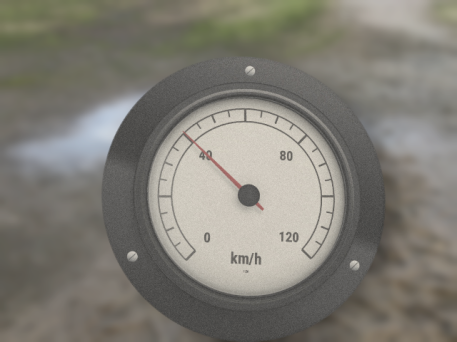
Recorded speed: 40 km/h
